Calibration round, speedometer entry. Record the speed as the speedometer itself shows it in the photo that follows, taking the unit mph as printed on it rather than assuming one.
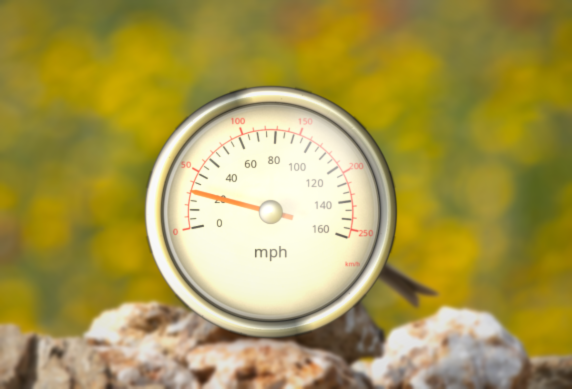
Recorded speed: 20 mph
